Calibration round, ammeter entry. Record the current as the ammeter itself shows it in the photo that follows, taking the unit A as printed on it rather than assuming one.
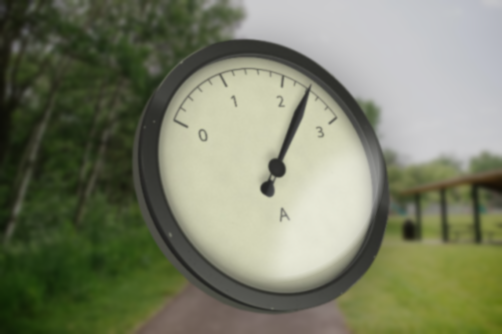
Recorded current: 2.4 A
